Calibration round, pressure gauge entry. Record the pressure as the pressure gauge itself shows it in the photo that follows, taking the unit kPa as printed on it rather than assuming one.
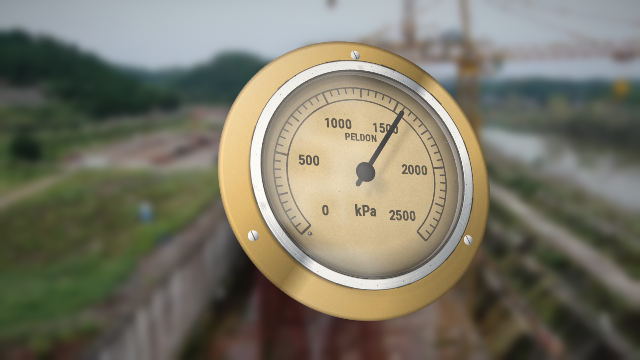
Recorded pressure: 1550 kPa
